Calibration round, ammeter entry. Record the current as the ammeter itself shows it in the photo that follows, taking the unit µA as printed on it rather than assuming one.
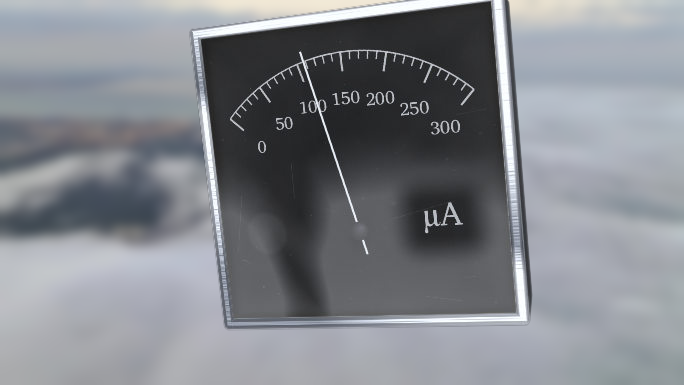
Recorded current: 110 µA
